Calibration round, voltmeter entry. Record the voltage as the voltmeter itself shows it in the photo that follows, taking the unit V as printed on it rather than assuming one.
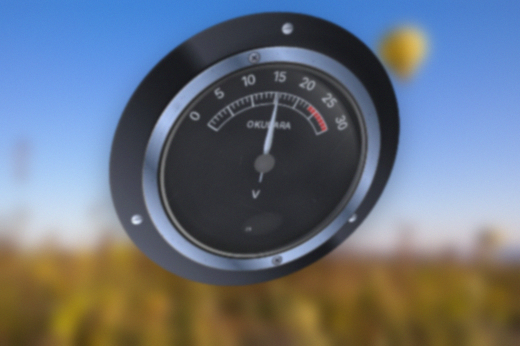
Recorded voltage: 15 V
